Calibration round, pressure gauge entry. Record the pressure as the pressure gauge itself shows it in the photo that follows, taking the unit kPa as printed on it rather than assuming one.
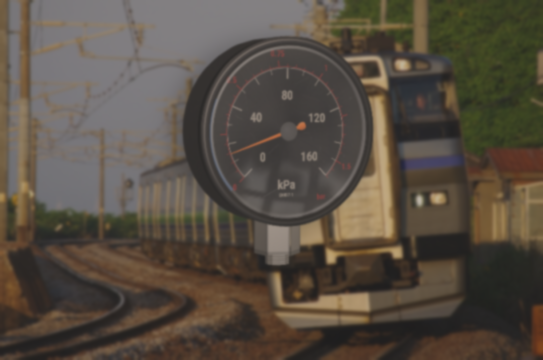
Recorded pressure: 15 kPa
